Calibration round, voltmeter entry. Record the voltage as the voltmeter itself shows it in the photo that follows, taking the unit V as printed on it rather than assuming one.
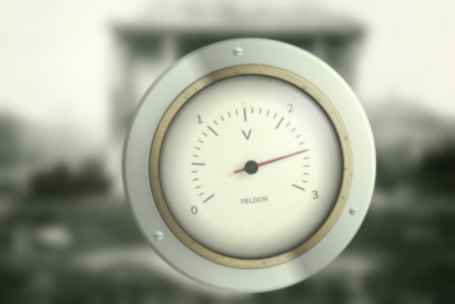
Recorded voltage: 2.5 V
